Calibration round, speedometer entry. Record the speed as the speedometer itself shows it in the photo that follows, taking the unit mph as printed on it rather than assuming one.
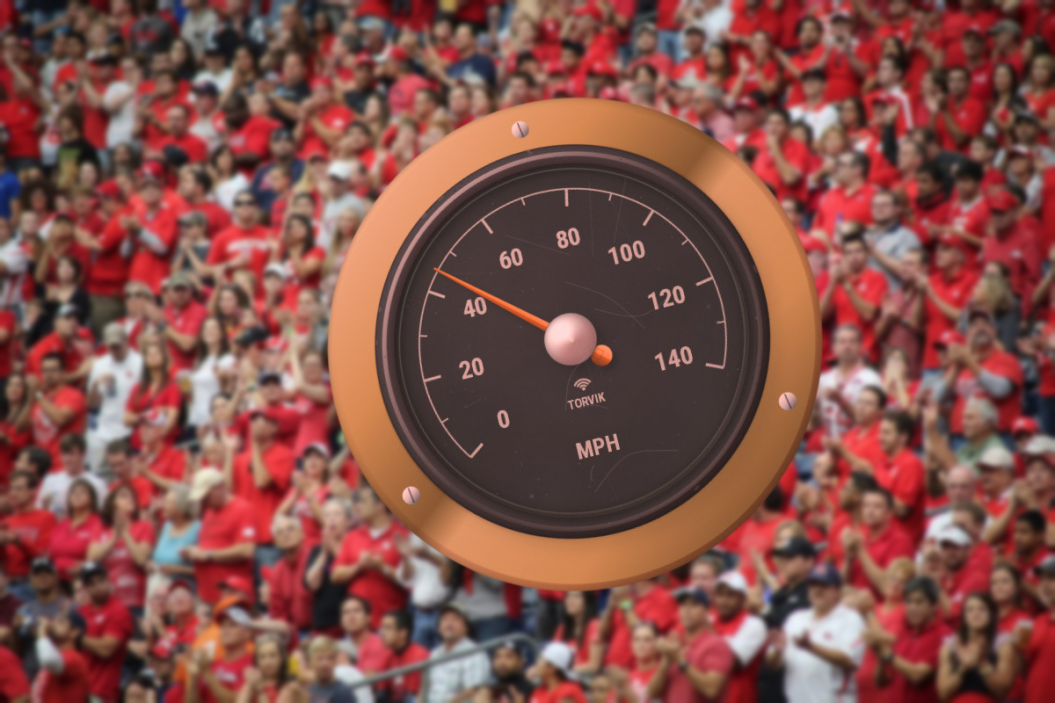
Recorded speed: 45 mph
